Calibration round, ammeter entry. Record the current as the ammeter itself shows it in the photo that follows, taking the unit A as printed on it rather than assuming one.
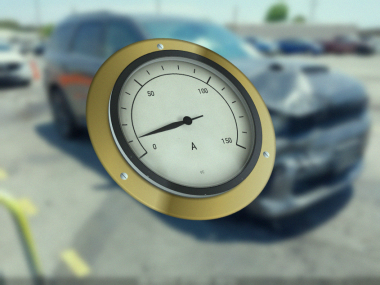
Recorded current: 10 A
